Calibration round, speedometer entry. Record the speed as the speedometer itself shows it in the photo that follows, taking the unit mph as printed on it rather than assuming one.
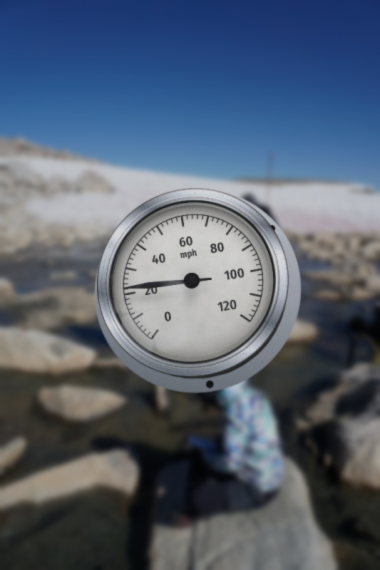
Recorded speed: 22 mph
